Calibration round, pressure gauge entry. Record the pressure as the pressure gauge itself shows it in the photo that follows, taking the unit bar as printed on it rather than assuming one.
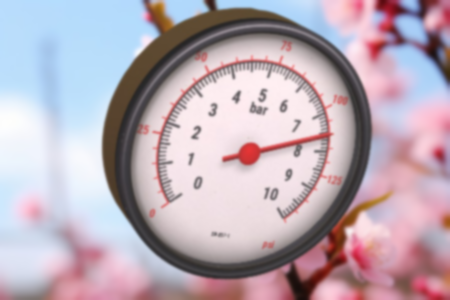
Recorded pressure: 7.5 bar
